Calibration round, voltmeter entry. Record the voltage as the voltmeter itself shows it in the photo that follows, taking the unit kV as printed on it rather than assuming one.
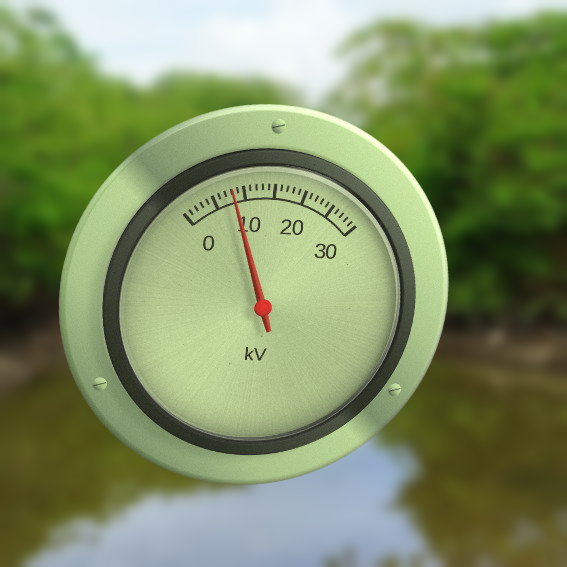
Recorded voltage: 8 kV
